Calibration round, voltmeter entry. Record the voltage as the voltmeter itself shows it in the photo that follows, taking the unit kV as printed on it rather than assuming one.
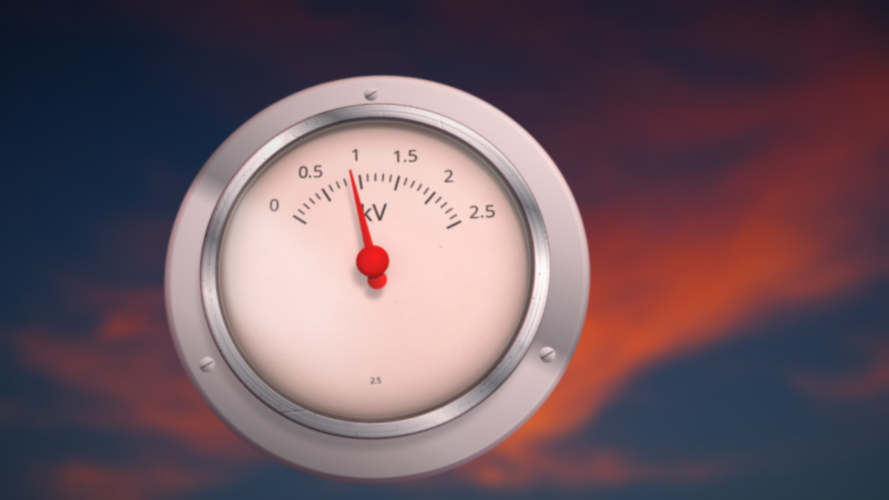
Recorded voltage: 0.9 kV
